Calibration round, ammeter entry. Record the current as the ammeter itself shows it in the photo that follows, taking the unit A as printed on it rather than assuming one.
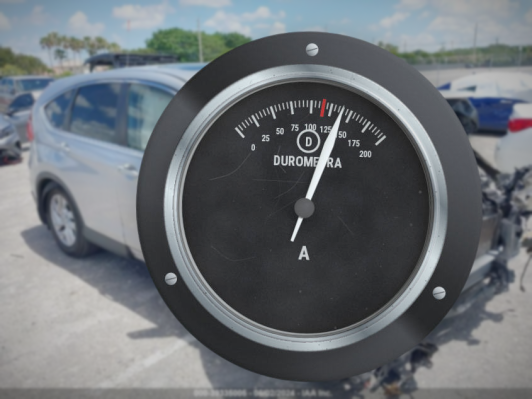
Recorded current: 140 A
